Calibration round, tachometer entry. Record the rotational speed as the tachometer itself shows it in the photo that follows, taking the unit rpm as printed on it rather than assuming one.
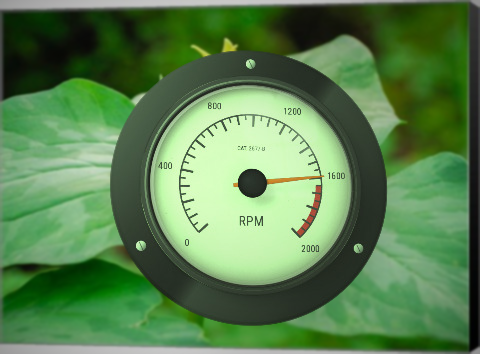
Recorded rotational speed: 1600 rpm
